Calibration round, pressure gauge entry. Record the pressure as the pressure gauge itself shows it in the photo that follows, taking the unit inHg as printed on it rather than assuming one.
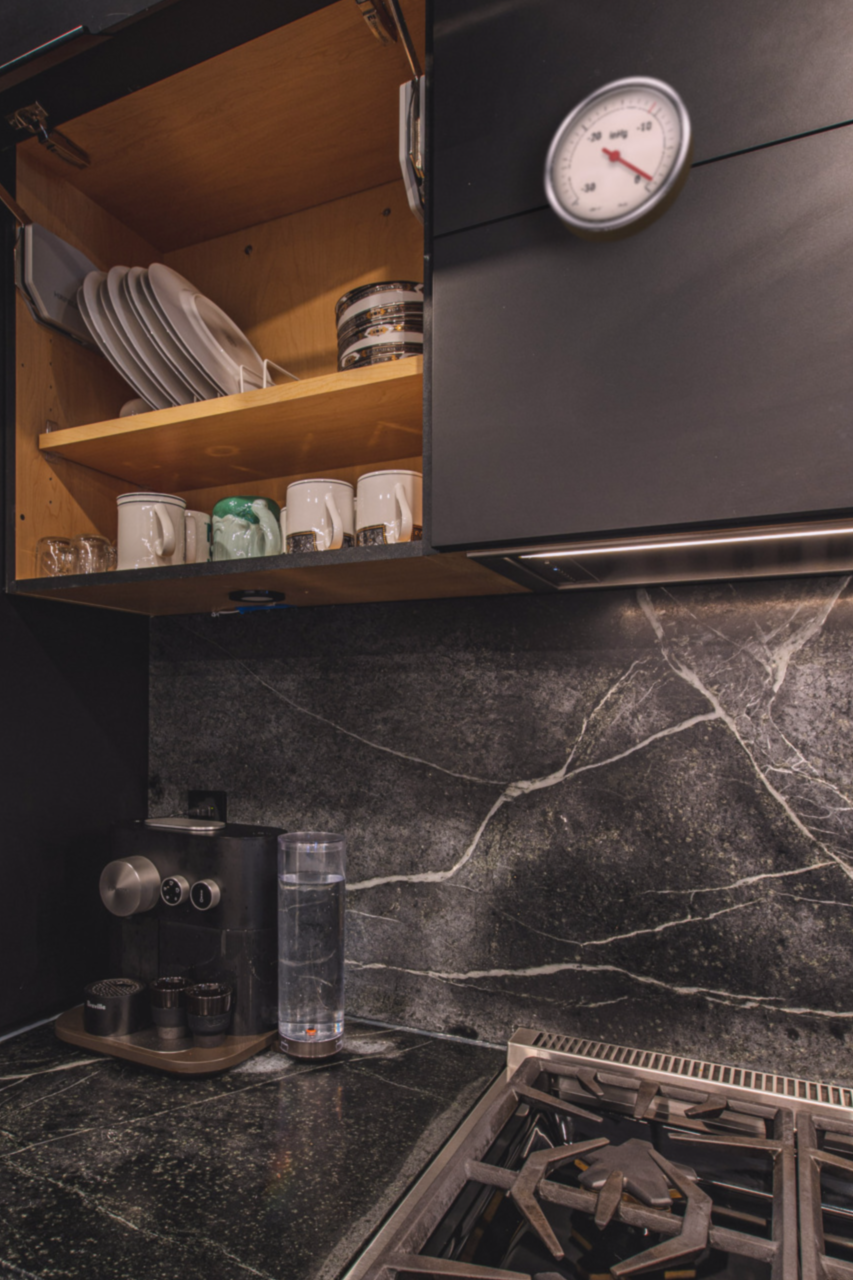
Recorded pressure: -1 inHg
